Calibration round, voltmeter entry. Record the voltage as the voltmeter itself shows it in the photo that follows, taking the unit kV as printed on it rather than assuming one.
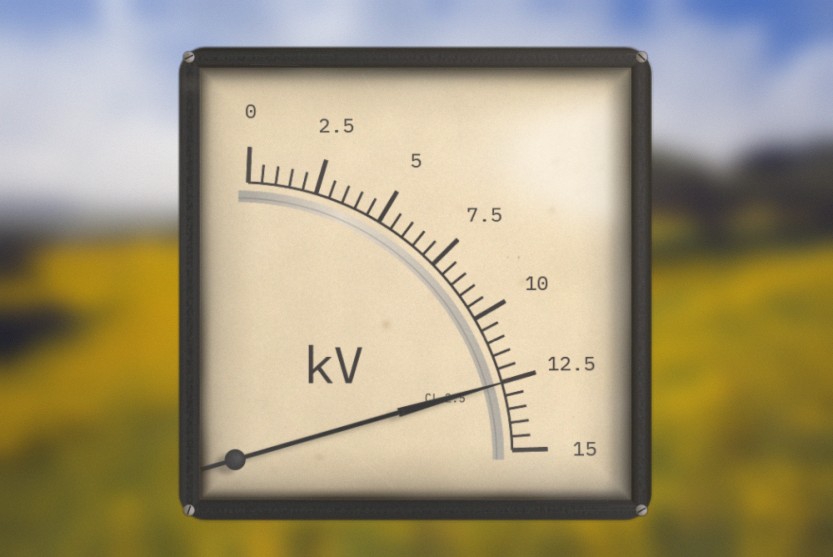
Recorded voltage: 12.5 kV
